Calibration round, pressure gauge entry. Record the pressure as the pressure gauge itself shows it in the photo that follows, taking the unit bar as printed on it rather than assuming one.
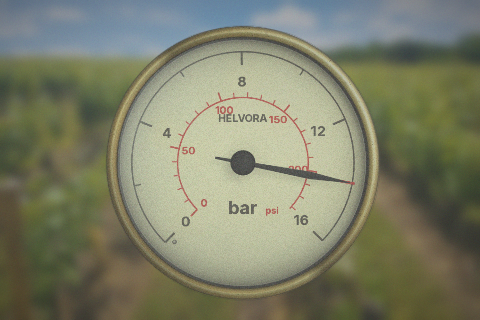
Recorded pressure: 14 bar
